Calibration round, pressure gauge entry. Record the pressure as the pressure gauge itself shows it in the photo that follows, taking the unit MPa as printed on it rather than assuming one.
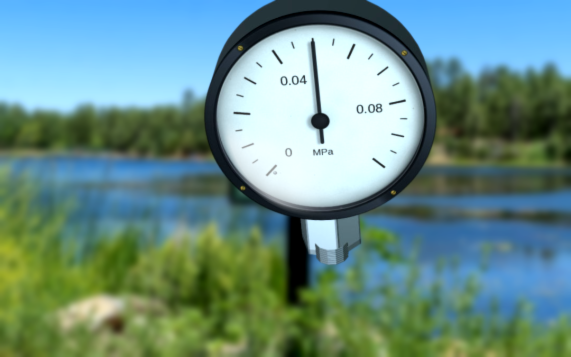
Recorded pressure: 0.05 MPa
